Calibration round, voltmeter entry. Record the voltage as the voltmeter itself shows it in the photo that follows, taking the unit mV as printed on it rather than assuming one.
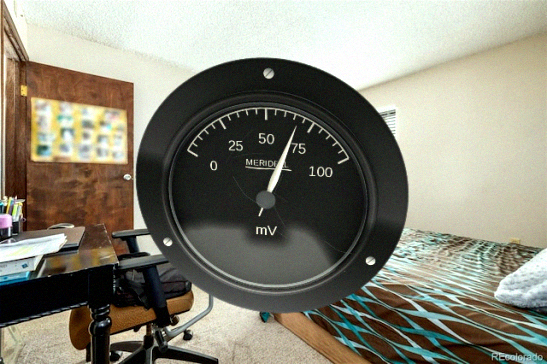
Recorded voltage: 67.5 mV
